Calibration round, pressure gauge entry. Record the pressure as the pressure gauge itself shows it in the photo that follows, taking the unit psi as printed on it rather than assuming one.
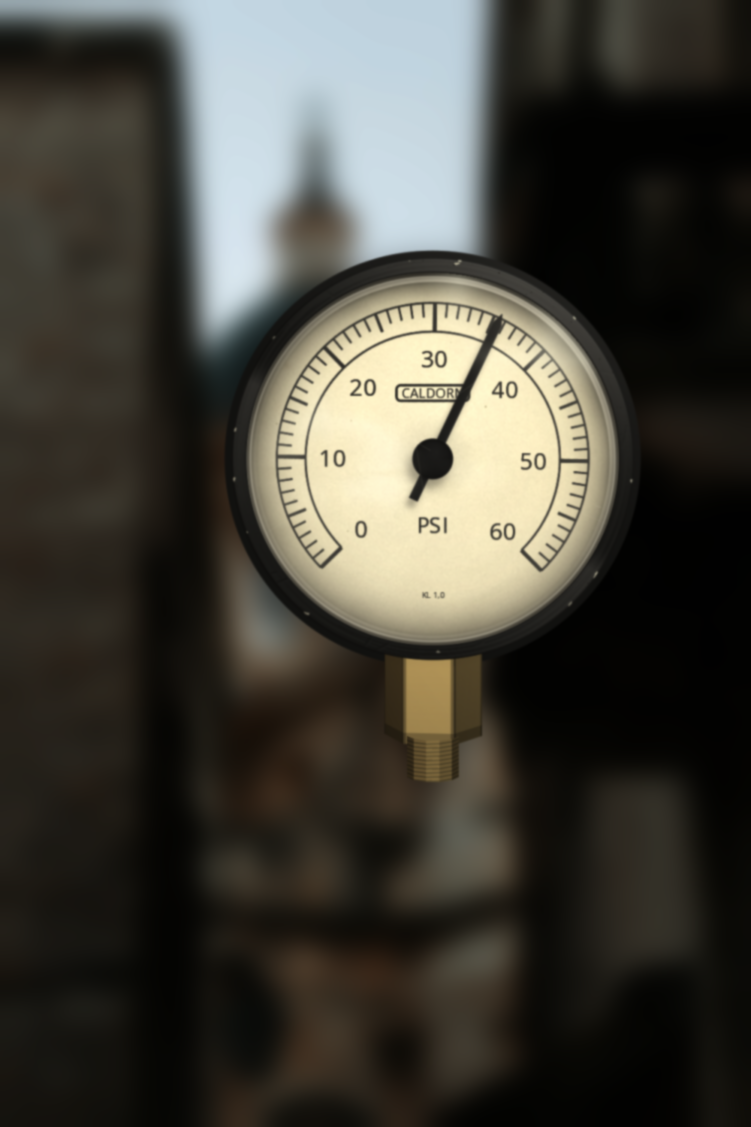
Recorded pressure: 35.5 psi
